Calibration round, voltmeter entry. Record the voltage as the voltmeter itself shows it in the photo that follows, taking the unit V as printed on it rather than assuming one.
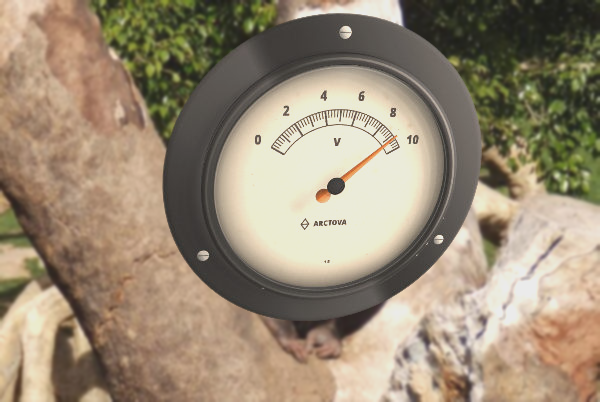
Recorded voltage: 9 V
